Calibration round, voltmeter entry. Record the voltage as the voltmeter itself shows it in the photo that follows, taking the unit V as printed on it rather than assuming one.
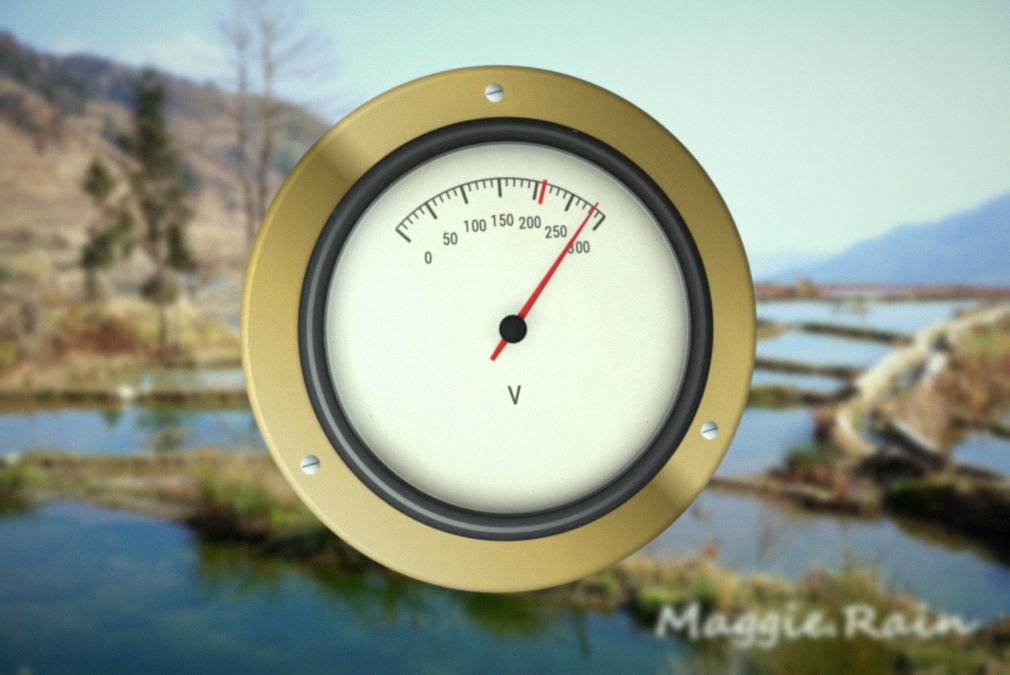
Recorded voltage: 280 V
